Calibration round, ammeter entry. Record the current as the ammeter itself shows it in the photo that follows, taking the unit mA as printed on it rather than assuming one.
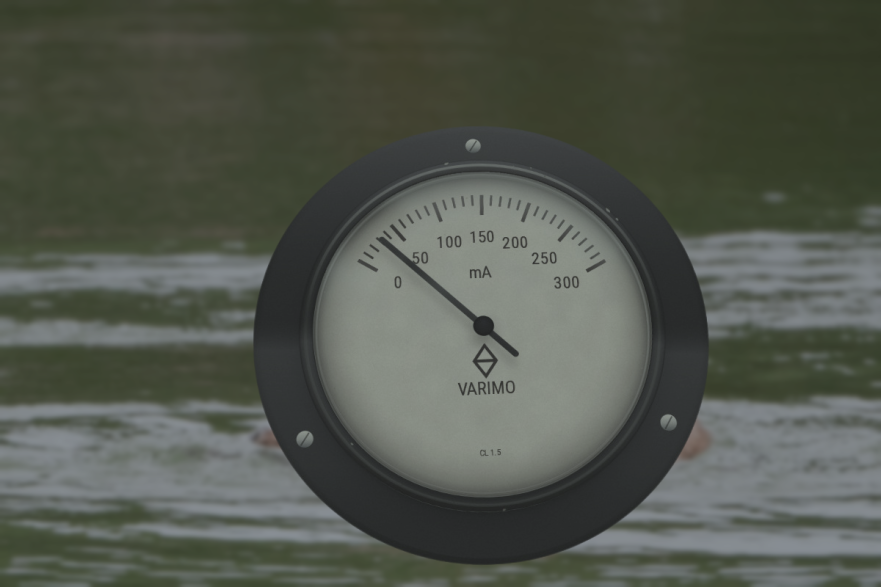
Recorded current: 30 mA
